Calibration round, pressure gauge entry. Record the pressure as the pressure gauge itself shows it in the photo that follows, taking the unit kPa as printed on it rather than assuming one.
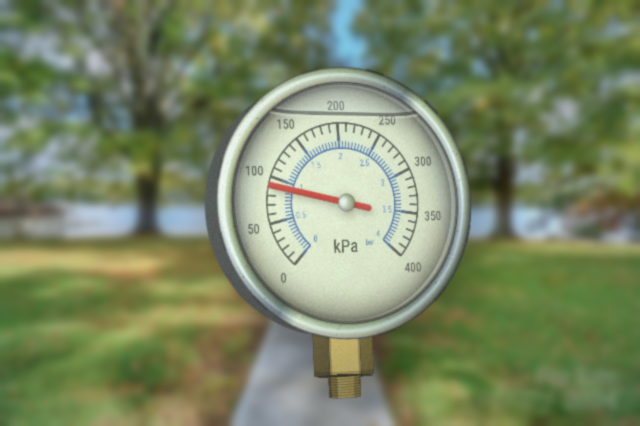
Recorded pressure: 90 kPa
